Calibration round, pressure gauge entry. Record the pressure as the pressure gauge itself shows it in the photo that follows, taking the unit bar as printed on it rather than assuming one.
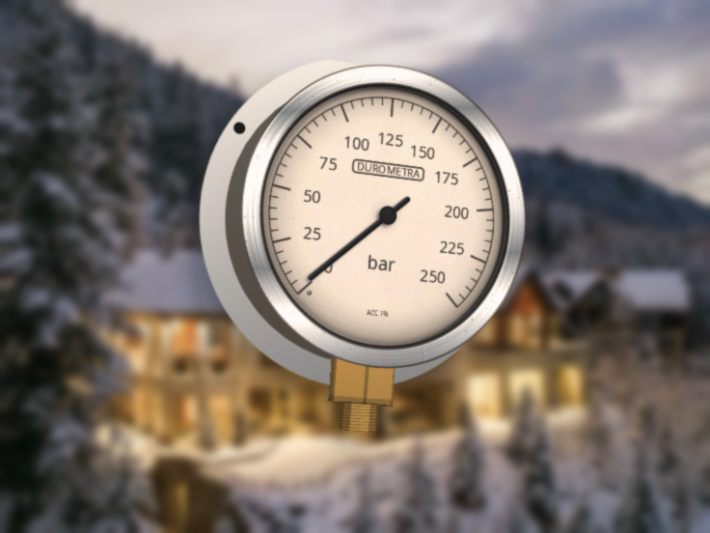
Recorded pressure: 2.5 bar
